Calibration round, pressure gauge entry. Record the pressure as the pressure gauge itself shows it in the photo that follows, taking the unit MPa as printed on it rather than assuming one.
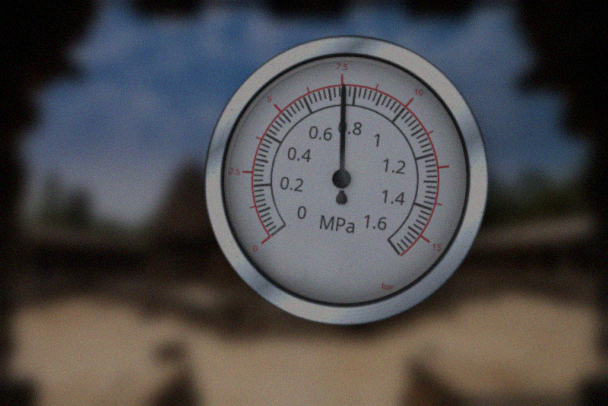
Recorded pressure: 0.76 MPa
